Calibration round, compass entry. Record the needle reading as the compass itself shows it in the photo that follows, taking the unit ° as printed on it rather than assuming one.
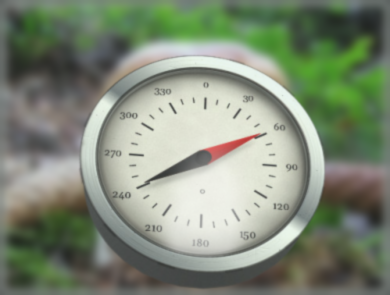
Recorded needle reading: 60 °
